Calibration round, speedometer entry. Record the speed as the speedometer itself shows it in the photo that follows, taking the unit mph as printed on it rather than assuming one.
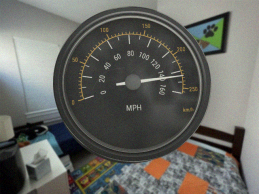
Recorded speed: 145 mph
